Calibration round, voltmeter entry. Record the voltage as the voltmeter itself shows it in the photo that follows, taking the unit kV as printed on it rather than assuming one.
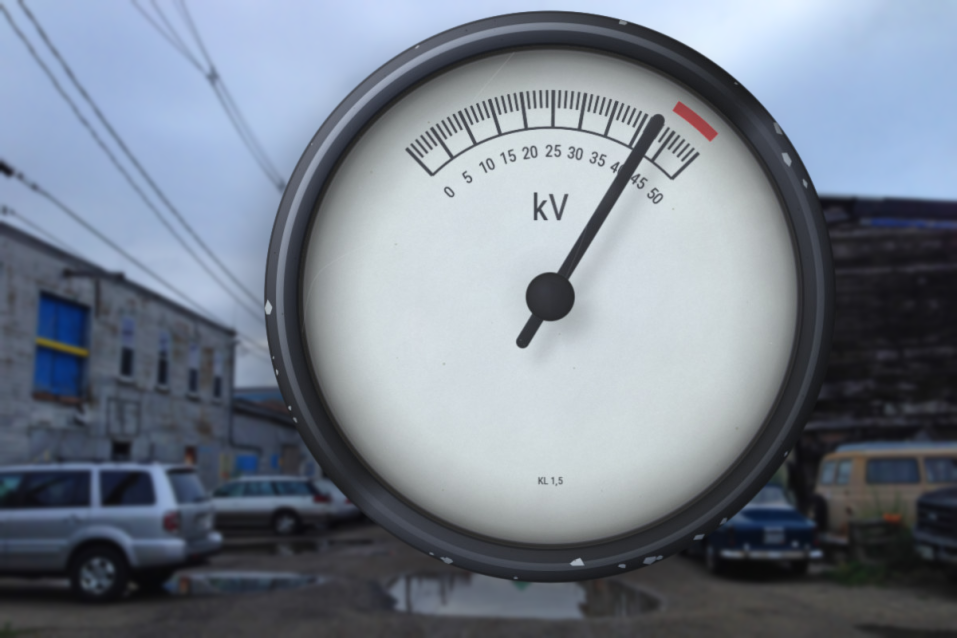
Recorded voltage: 42 kV
